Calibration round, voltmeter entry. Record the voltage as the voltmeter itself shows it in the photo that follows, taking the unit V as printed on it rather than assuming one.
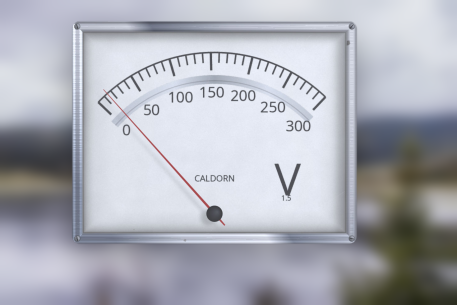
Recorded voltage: 15 V
